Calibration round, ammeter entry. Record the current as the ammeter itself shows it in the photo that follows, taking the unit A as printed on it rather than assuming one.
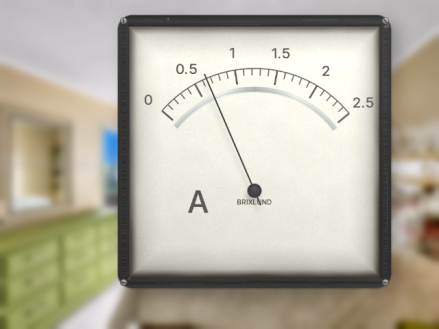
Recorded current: 0.65 A
